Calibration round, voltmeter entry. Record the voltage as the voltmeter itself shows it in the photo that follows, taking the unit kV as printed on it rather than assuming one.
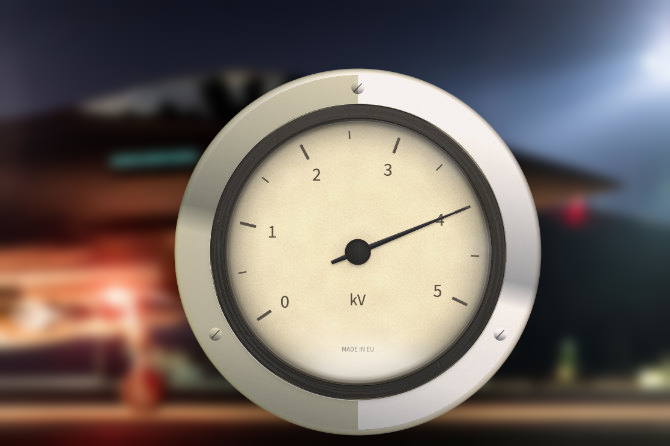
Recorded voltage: 4 kV
